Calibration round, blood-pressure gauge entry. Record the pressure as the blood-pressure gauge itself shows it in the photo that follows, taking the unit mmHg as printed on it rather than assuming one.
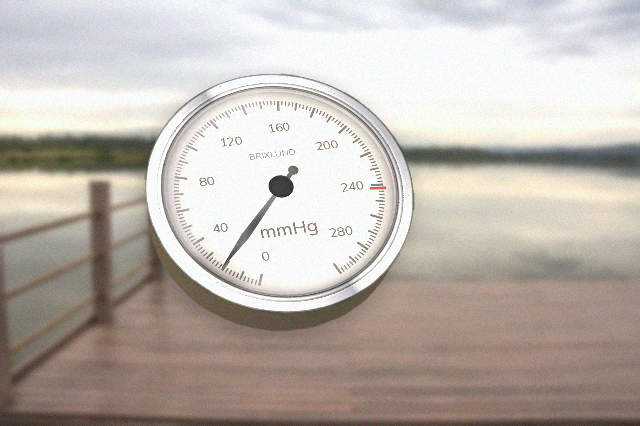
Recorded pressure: 20 mmHg
